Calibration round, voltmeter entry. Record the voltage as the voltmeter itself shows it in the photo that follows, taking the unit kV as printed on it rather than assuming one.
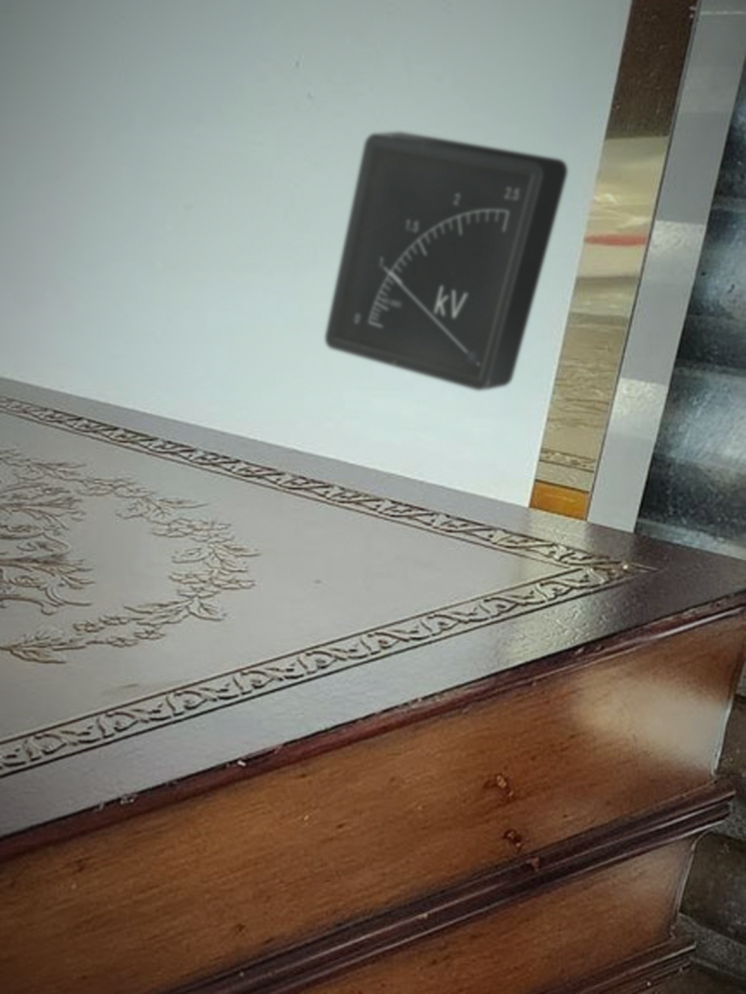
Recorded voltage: 1 kV
